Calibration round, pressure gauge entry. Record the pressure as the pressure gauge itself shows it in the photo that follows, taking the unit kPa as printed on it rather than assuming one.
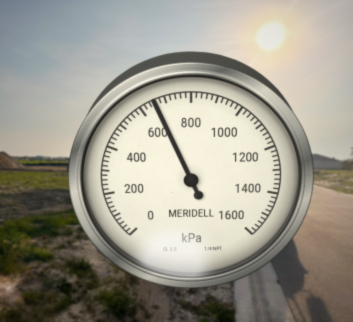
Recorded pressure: 660 kPa
